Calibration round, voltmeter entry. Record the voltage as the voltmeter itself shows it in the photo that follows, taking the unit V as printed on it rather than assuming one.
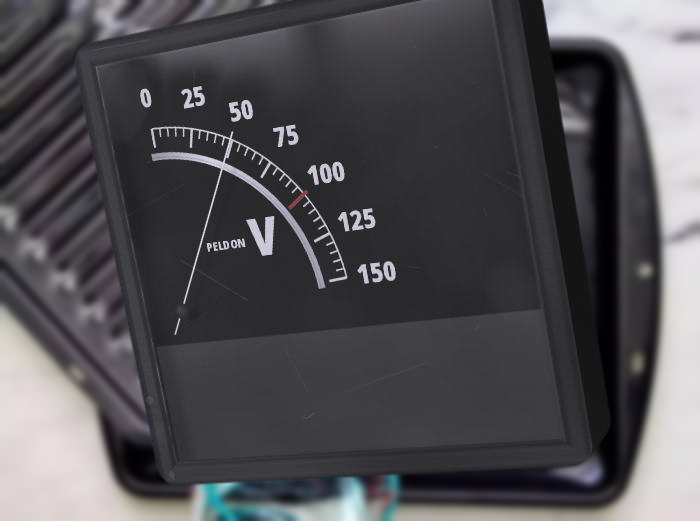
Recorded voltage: 50 V
